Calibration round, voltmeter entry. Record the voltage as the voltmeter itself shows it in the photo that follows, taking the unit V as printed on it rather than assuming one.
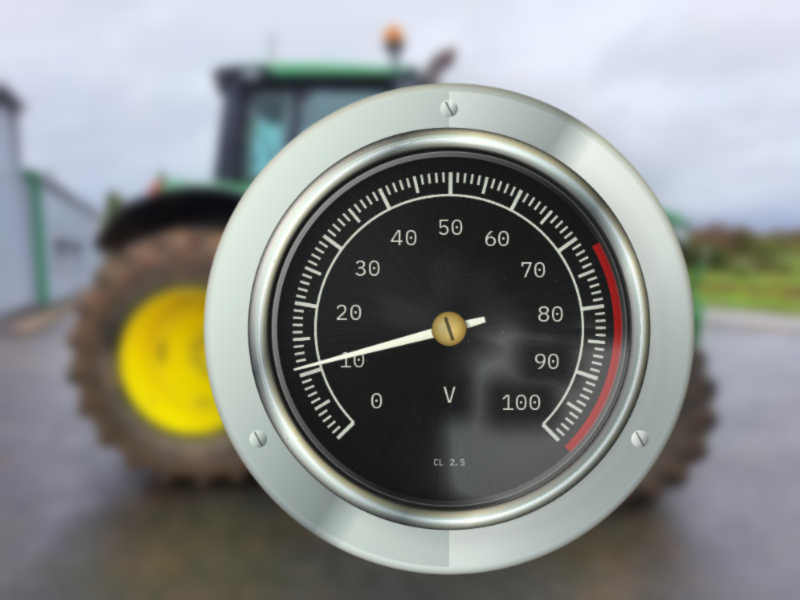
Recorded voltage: 11 V
